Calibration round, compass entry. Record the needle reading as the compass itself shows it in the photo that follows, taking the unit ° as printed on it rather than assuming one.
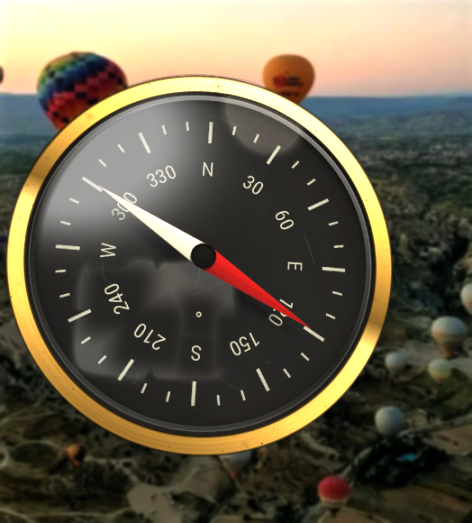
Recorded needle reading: 120 °
